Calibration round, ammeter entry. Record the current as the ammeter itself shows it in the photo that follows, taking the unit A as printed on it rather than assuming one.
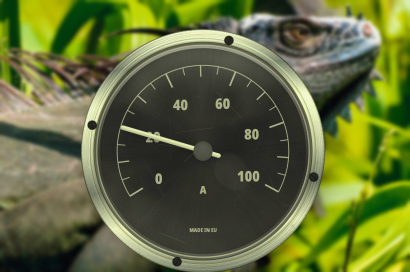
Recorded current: 20 A
